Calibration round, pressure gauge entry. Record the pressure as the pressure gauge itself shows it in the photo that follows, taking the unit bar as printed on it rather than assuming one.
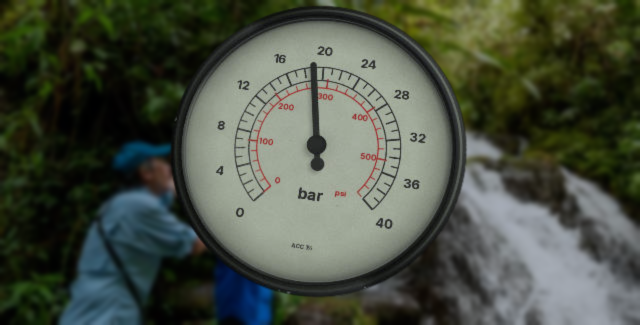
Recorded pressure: 19 bar
